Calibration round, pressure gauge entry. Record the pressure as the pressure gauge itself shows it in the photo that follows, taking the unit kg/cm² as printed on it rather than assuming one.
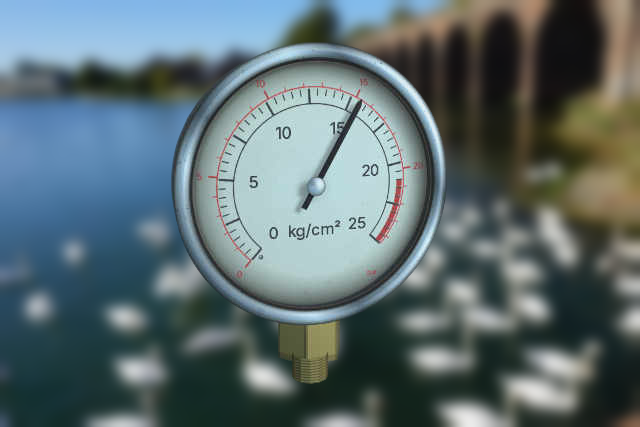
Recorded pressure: 15.5 kg/cm²
